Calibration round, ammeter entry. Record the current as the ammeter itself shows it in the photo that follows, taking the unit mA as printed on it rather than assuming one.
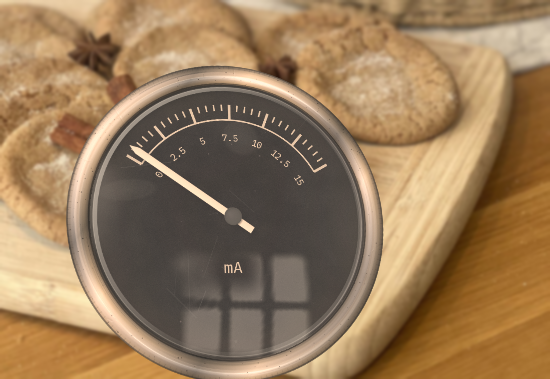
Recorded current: 0.5 mA
